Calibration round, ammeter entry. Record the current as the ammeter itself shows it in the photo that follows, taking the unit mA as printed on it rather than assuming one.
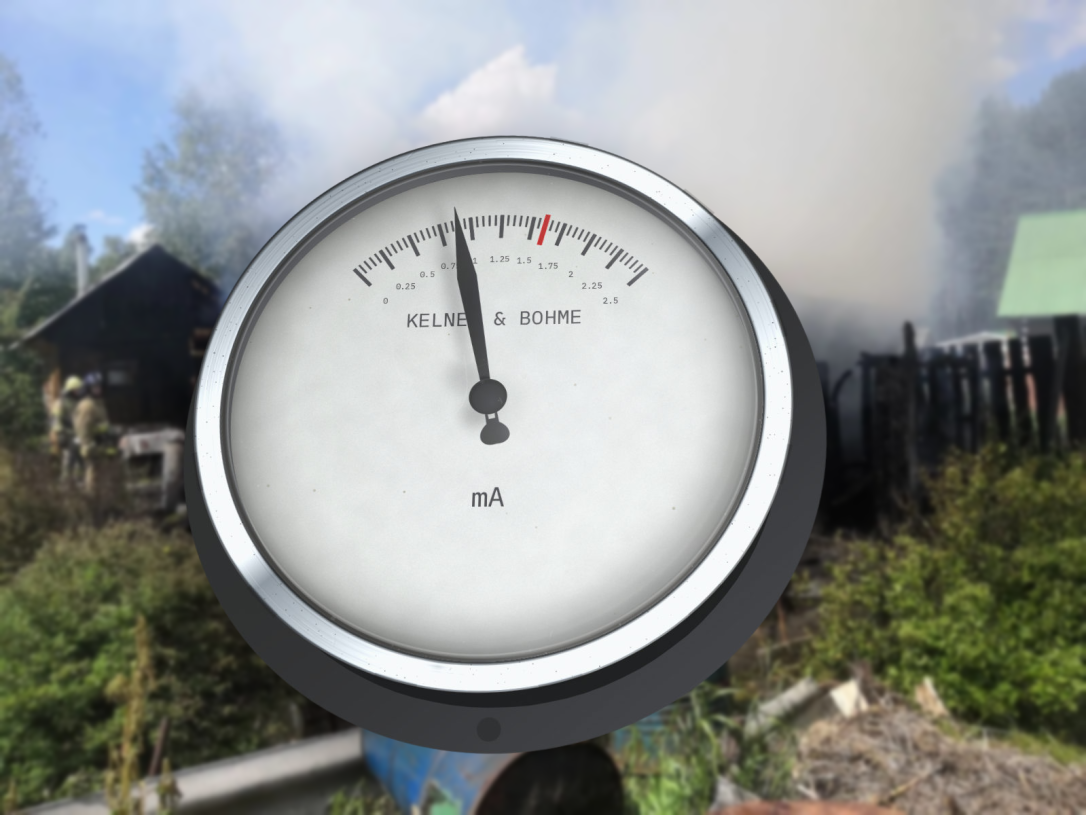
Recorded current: 0.9 mA
